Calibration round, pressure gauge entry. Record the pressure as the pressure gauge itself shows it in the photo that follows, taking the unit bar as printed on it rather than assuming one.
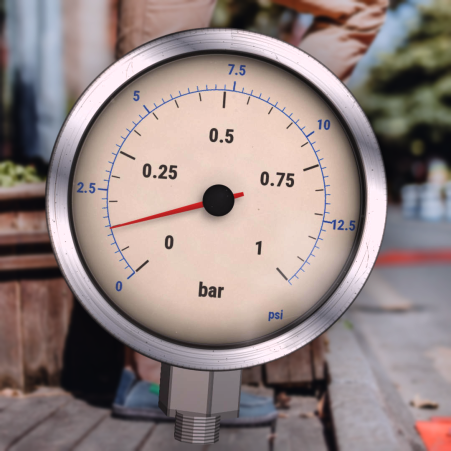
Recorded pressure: 0.1 bar
